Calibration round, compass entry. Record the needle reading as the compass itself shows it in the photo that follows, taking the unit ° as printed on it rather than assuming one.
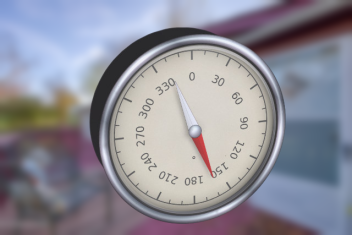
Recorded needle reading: 160 °
